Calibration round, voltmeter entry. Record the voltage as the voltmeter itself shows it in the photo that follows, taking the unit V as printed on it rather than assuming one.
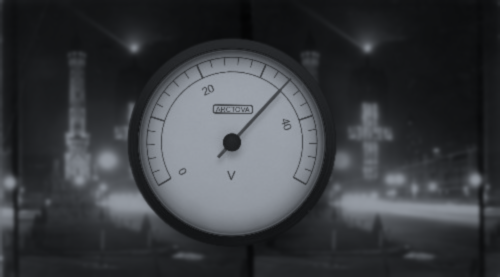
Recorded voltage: 34 V
